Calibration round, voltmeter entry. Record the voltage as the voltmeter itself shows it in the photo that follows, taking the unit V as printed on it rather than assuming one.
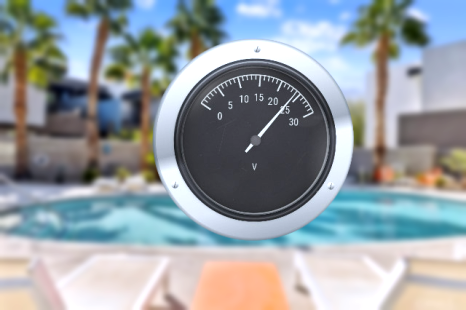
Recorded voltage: 24 V
